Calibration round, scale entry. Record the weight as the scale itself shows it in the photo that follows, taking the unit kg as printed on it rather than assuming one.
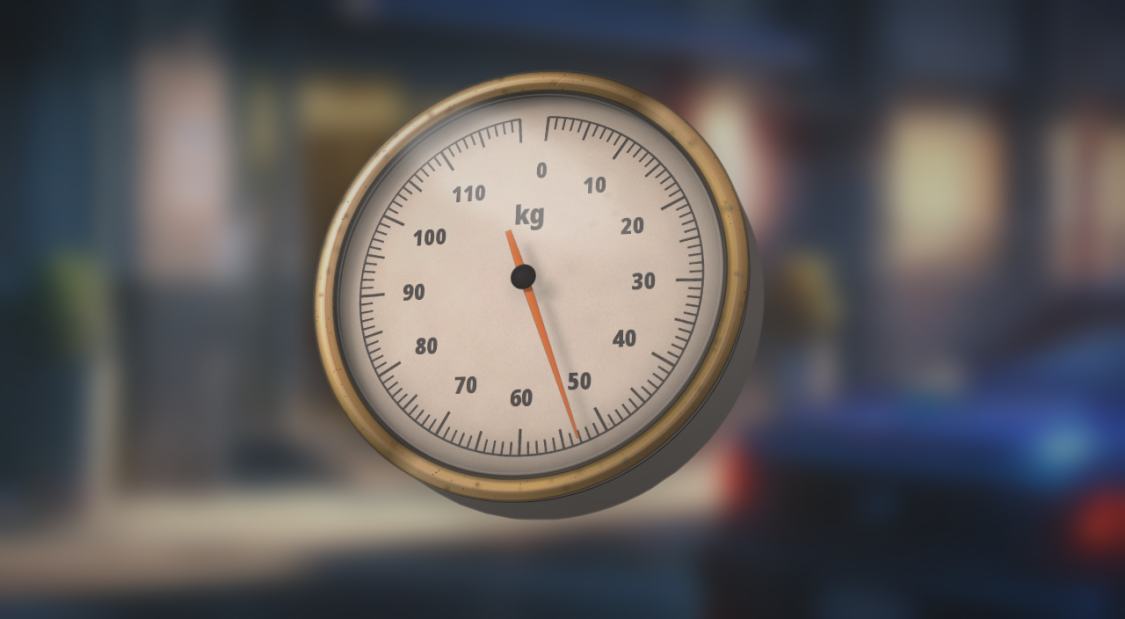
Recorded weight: 53 kg
